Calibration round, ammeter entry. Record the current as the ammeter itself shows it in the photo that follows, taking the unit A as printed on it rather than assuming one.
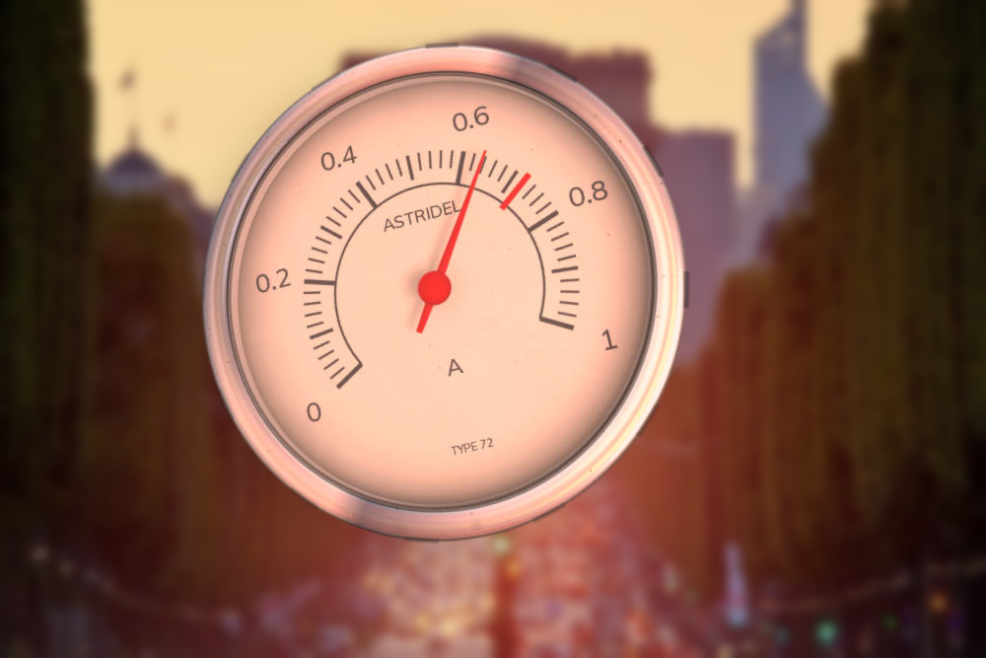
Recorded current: 0.64 A
